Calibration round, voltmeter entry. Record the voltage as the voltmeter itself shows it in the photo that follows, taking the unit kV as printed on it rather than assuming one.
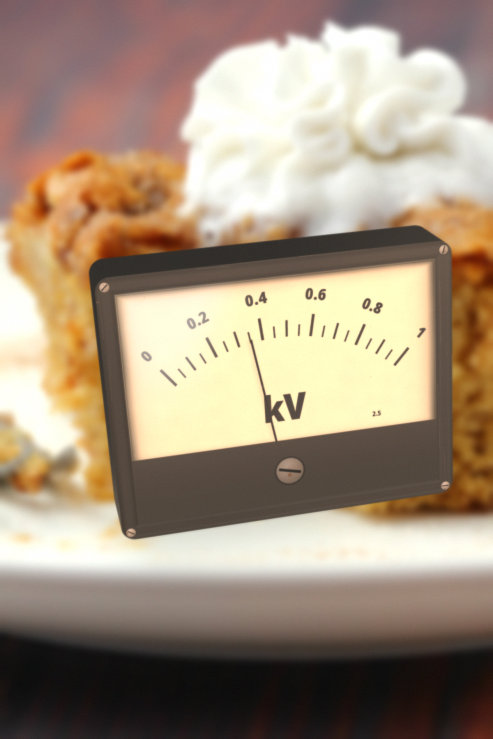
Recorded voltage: 0.35 kV
